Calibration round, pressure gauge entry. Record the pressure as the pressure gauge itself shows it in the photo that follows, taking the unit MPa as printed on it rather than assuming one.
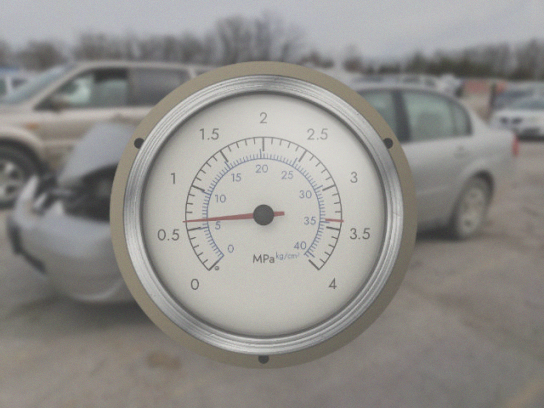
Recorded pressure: 0.6 MPa
